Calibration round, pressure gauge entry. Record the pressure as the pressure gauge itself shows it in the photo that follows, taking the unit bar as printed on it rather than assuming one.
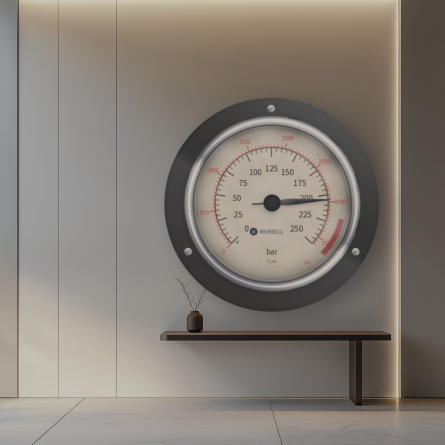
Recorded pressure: 205 bar
